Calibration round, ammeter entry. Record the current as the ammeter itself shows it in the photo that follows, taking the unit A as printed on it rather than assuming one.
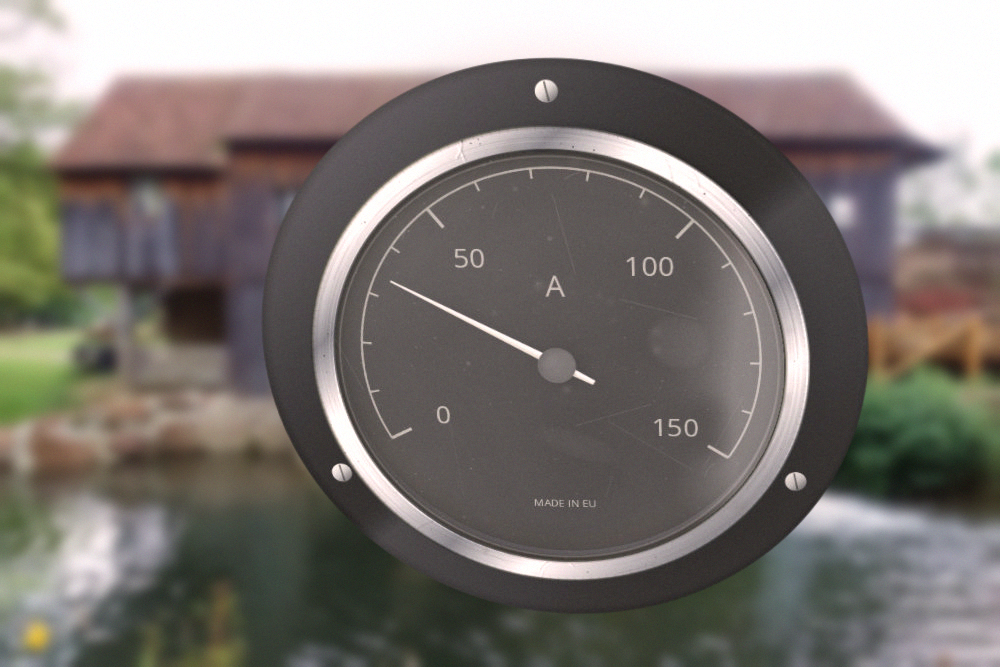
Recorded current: 35 A
